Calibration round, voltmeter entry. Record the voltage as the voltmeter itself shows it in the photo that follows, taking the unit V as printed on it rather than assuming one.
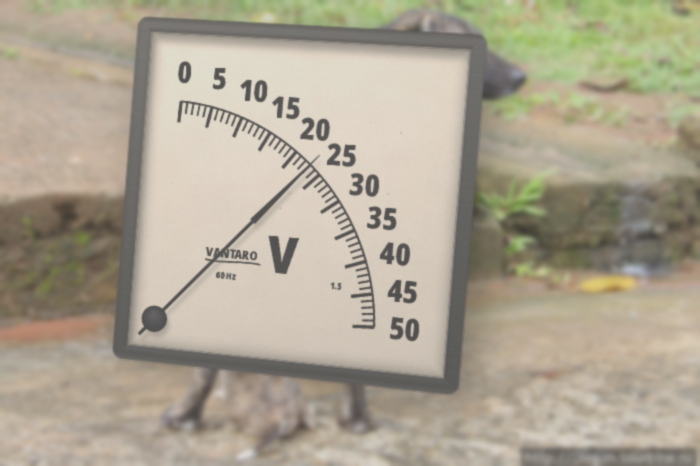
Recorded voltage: 23 V
